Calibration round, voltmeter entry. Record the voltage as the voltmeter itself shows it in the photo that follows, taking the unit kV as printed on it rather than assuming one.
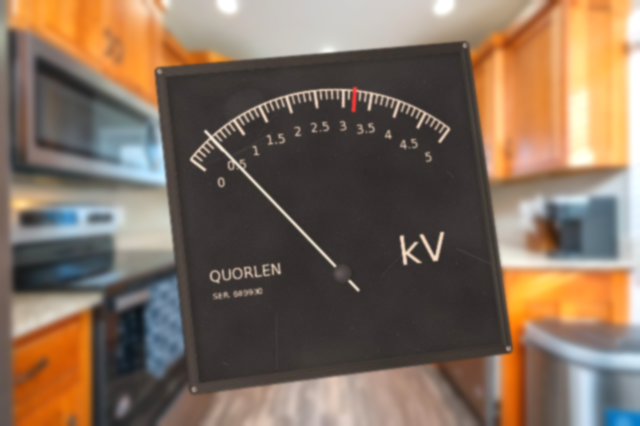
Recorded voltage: 0.5 kV
